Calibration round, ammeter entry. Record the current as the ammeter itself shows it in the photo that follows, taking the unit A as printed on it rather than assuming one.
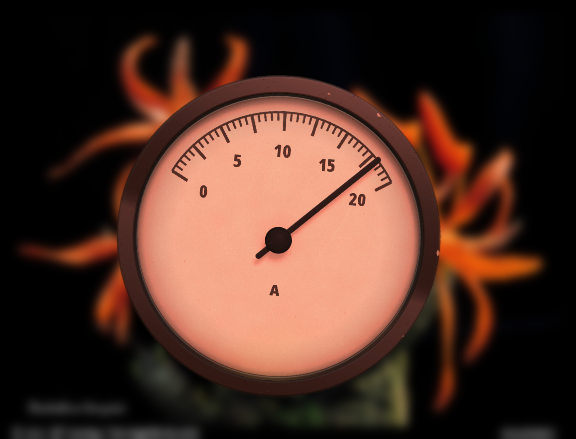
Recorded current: 18 A
